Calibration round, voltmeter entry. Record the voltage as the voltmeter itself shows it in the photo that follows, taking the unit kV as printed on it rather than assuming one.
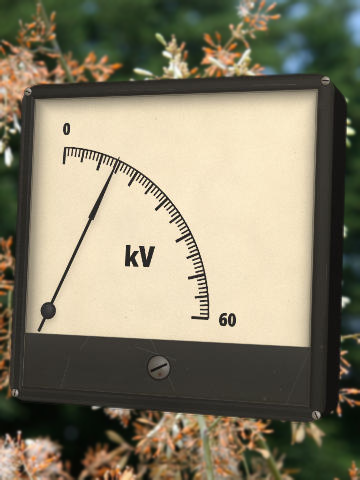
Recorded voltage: 15 kV
